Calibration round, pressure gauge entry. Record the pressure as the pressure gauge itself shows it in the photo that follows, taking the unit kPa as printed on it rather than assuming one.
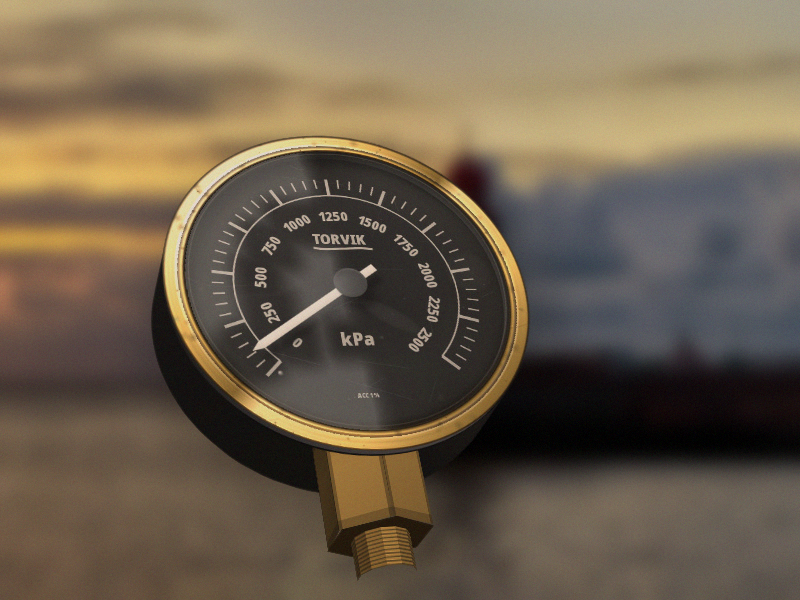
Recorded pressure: 100 kPa
